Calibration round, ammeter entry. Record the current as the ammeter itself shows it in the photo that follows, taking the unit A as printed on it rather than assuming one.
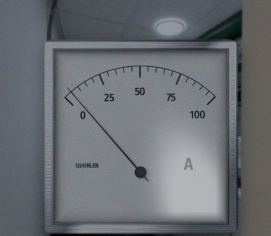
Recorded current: 5 A
